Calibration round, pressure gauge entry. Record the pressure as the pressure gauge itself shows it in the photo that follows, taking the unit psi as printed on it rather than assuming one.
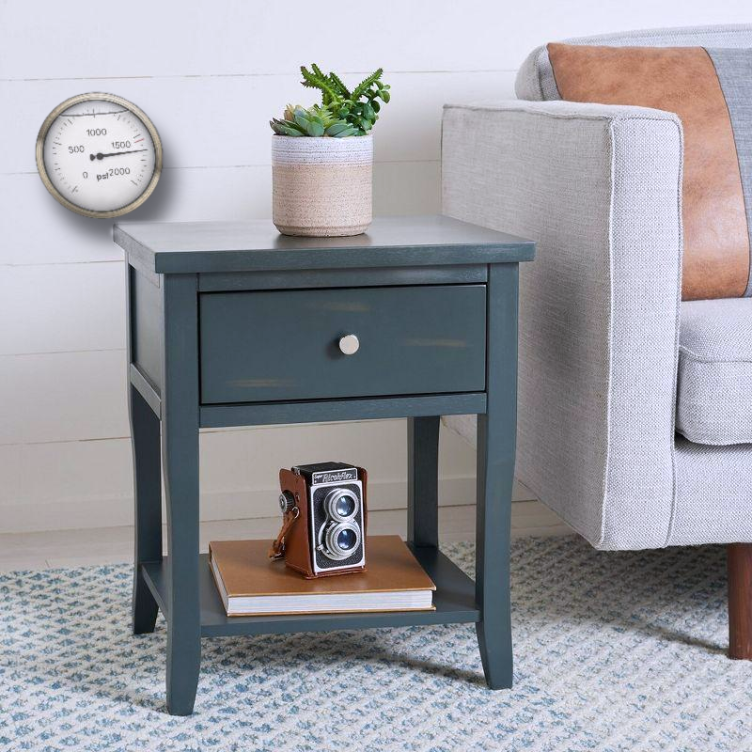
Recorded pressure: 1650 psi
